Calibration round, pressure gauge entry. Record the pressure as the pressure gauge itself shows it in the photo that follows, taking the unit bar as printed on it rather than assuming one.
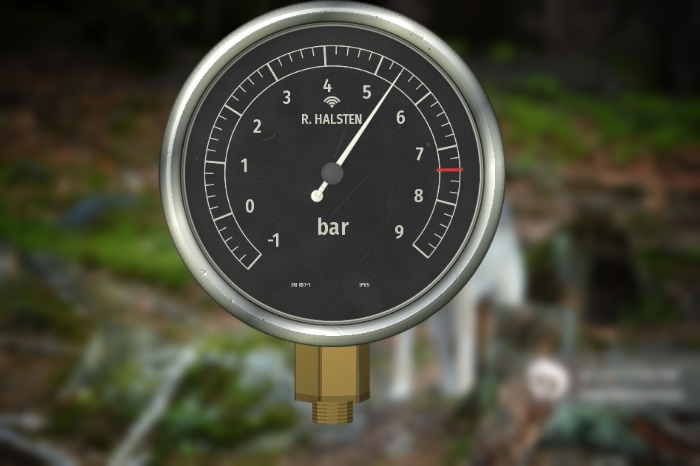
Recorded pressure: 5.4 bar
